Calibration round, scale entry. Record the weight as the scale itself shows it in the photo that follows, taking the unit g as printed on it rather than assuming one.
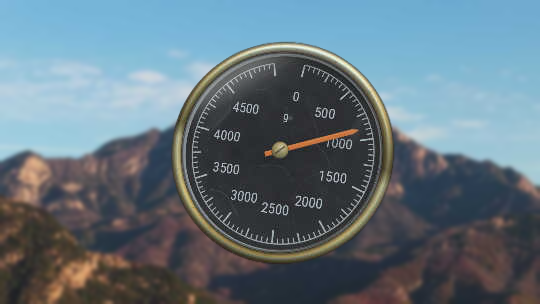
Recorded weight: 900 g
